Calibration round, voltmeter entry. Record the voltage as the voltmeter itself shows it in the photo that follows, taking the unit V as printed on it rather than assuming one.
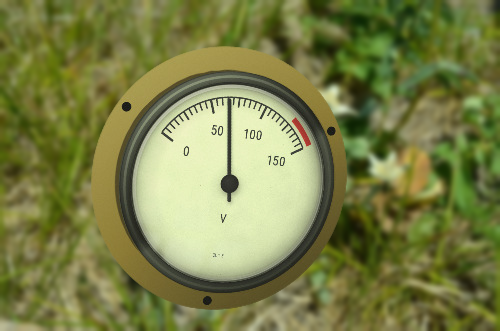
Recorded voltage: 65 V
